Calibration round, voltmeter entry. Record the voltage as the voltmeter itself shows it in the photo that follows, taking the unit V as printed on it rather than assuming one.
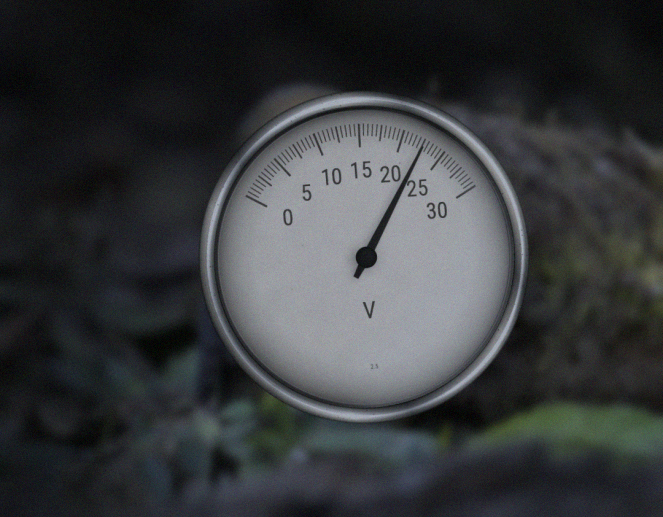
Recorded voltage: 22.5 V
